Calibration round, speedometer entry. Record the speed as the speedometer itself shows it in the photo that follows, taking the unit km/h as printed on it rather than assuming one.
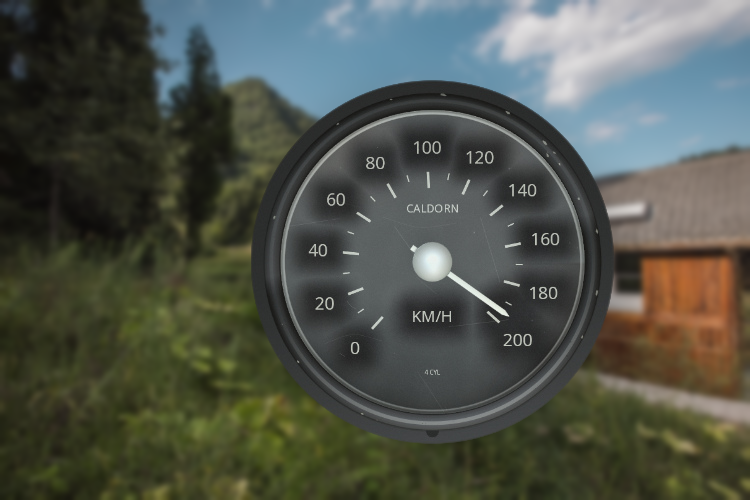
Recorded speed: 195 km/h
